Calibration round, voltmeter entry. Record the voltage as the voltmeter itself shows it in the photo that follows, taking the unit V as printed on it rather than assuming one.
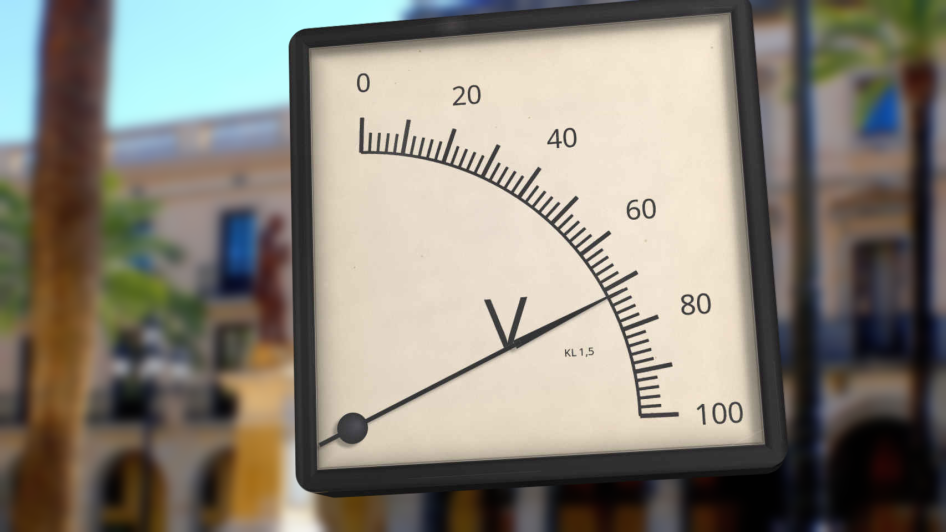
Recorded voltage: 72 V
